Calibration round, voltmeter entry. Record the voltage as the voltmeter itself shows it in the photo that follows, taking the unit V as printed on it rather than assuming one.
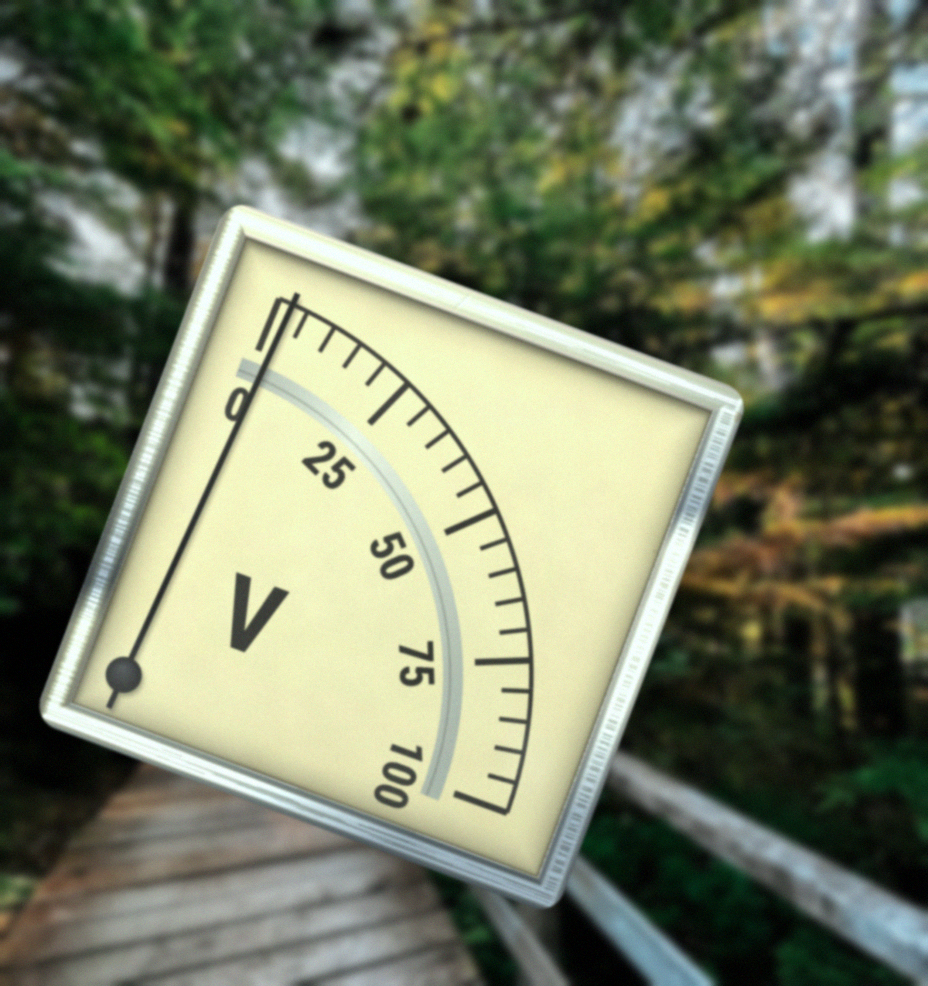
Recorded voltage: 2.5 V
